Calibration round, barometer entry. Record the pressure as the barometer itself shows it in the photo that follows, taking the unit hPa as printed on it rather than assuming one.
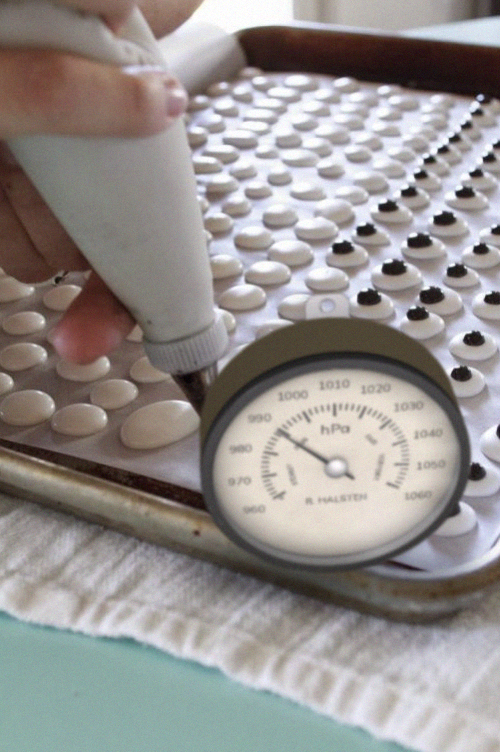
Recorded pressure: 990 hPa
